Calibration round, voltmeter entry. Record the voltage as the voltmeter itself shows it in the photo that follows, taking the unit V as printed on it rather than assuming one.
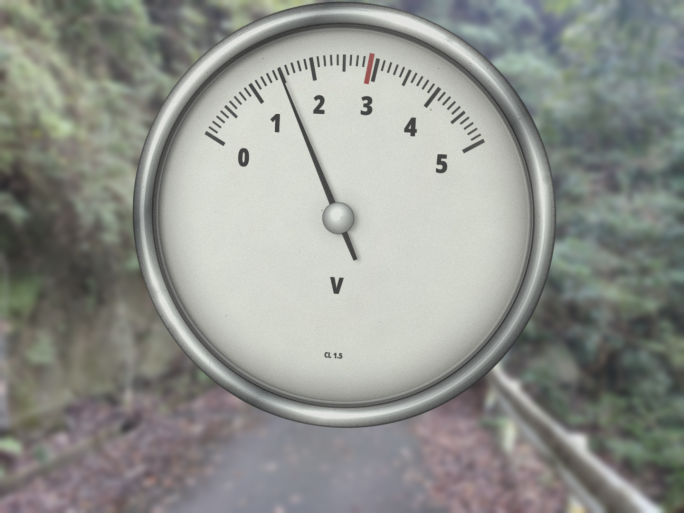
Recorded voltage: 1.5 V
